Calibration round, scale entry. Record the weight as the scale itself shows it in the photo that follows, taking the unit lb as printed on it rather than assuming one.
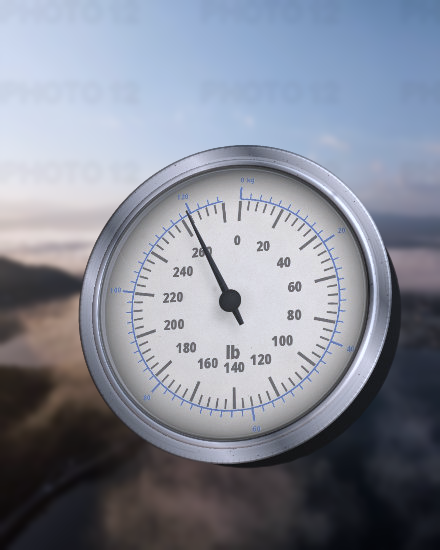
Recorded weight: 264 lb
